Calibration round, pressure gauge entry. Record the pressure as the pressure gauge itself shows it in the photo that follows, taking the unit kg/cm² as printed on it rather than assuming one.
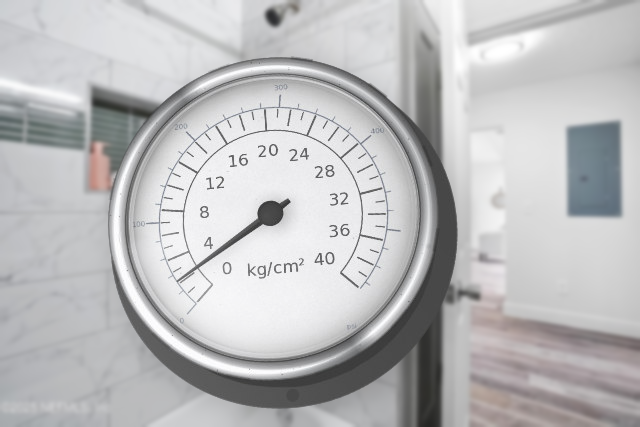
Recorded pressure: 2 kg/cm²
